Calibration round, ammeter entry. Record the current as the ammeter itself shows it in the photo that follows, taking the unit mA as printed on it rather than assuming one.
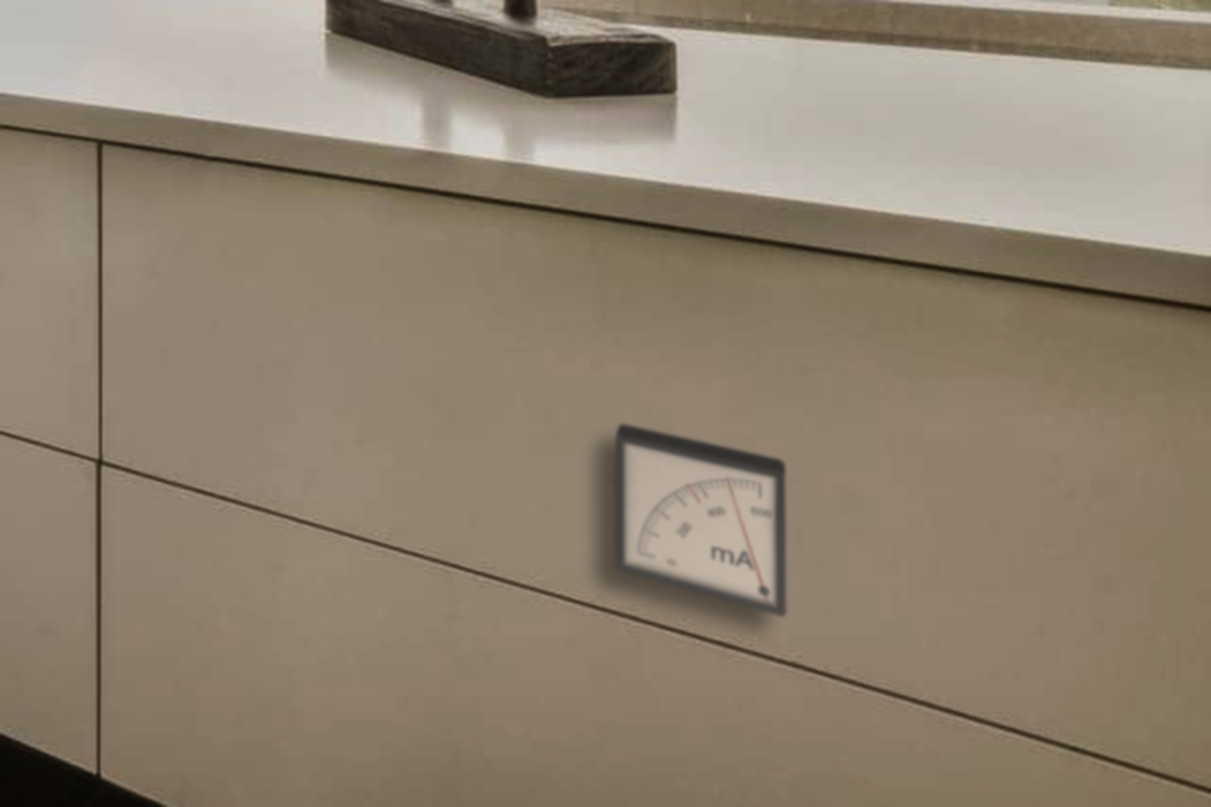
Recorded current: 500 mA
